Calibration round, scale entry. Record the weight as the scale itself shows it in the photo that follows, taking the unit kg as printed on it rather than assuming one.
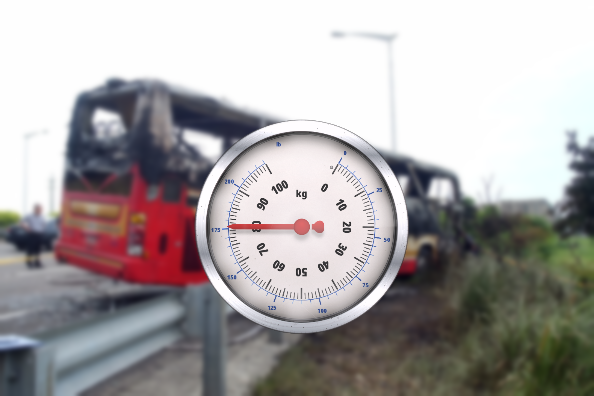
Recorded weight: 80 kg
